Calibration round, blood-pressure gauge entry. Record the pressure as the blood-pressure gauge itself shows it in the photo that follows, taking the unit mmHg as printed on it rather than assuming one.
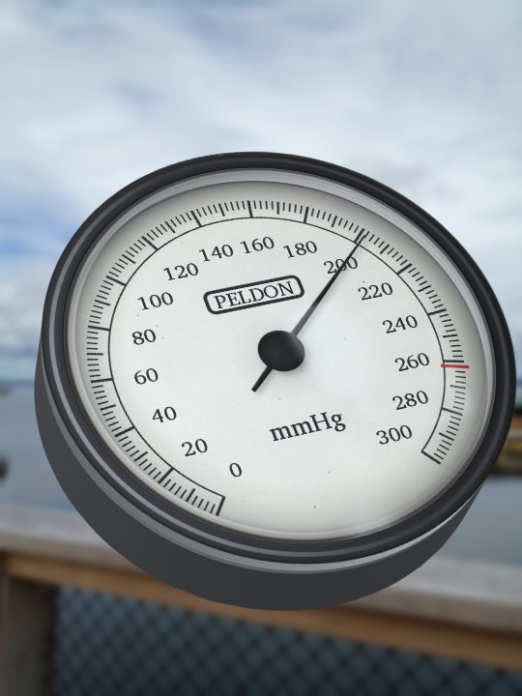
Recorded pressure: 202 mmHg
